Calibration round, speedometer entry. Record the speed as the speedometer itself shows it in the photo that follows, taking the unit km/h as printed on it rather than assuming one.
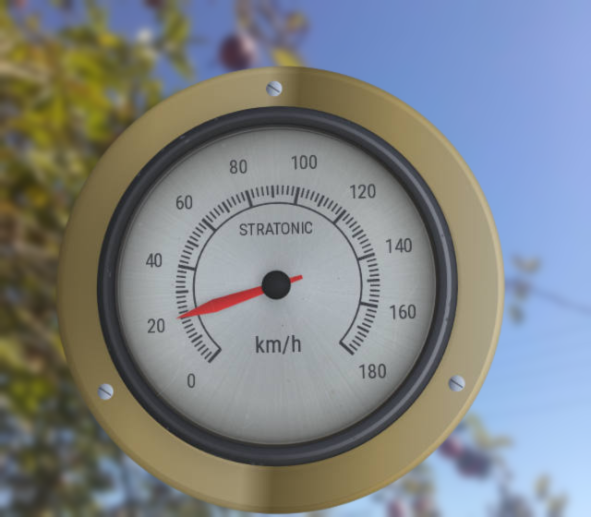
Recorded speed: 20 km/h
